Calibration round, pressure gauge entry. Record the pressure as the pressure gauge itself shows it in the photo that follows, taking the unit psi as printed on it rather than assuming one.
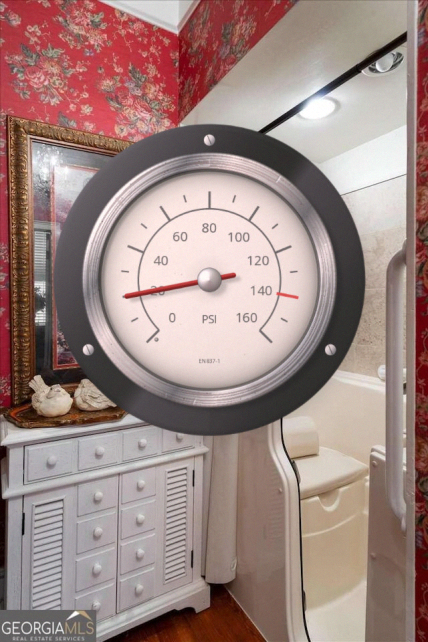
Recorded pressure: 20 psi
